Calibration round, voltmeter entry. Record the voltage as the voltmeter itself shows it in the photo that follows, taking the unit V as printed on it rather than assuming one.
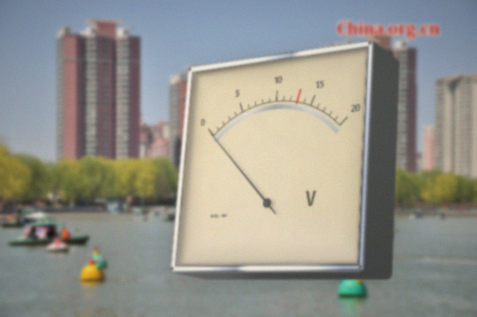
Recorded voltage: 0 V
